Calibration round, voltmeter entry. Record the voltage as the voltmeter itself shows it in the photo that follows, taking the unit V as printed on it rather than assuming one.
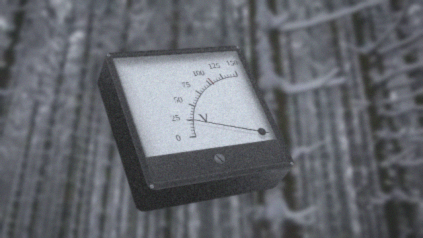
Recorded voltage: 25 V
